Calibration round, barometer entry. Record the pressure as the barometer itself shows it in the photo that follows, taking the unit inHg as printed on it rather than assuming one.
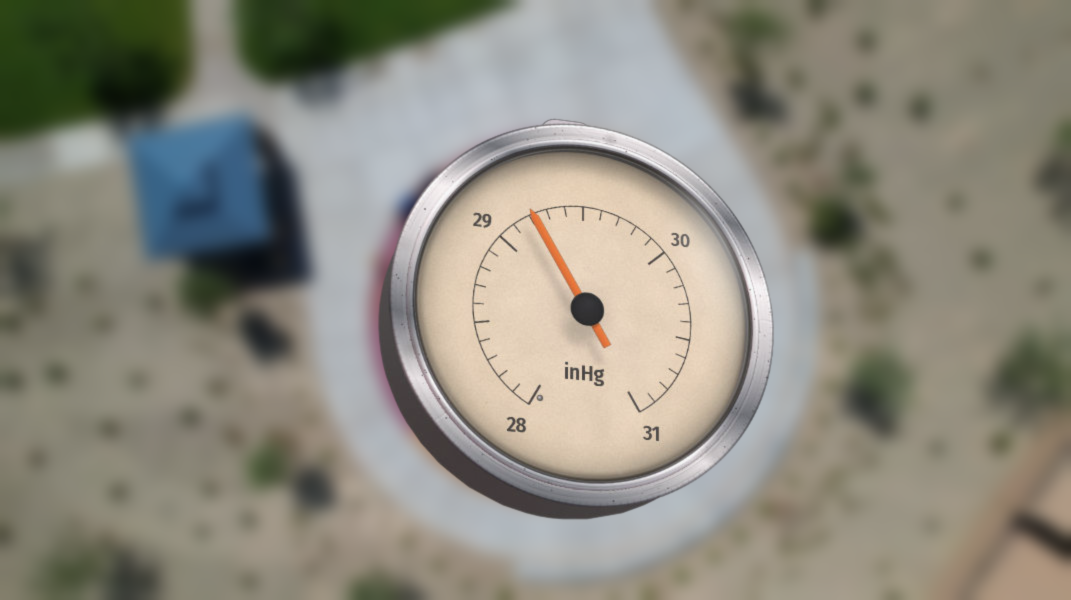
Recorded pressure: 29.2 inHg
